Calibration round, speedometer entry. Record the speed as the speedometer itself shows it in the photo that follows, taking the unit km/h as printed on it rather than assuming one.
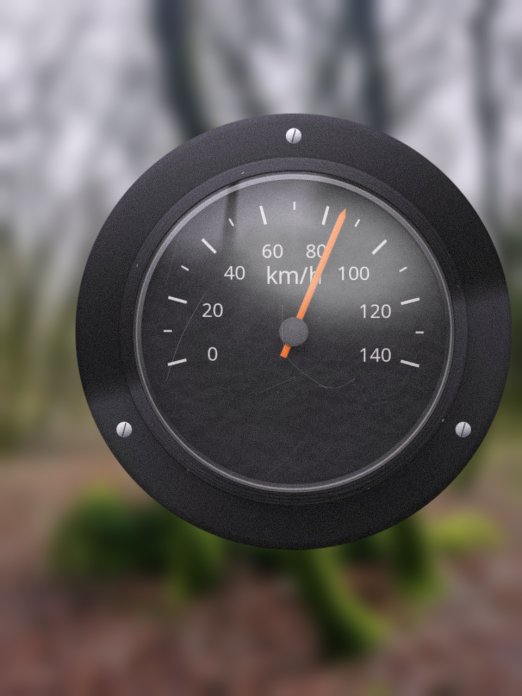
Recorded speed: 85 km/h
